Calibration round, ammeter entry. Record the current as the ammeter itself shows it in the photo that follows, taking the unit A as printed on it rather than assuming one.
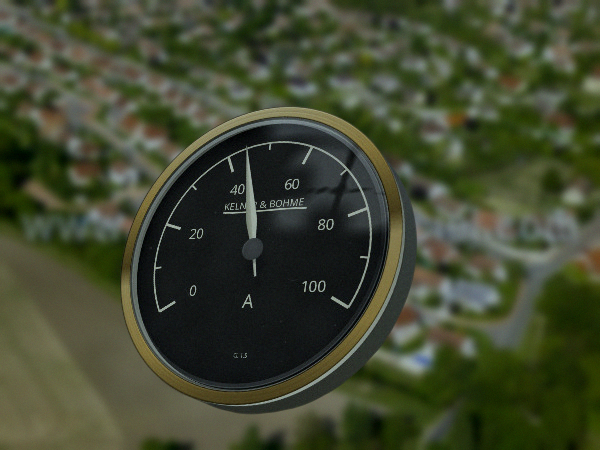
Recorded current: 45 A
